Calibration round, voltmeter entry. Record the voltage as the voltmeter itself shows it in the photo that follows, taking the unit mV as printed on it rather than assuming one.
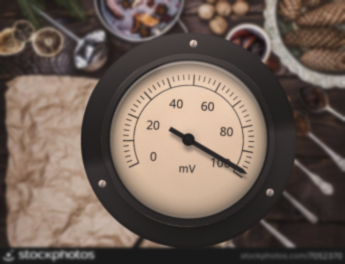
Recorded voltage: 98 mV
